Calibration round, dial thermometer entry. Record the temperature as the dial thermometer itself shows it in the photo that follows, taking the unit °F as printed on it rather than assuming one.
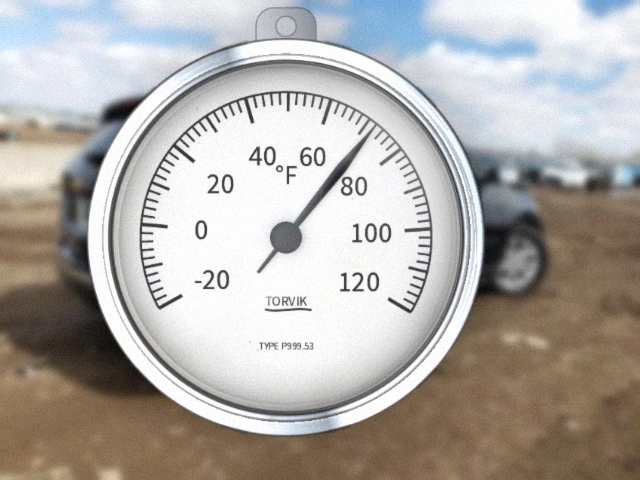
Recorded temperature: 72 °F
